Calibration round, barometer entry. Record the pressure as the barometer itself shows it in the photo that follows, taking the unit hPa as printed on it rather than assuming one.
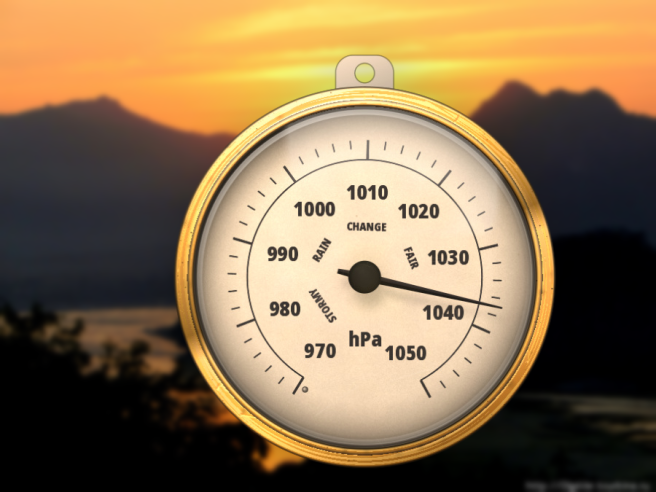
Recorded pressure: 1037 hPa
